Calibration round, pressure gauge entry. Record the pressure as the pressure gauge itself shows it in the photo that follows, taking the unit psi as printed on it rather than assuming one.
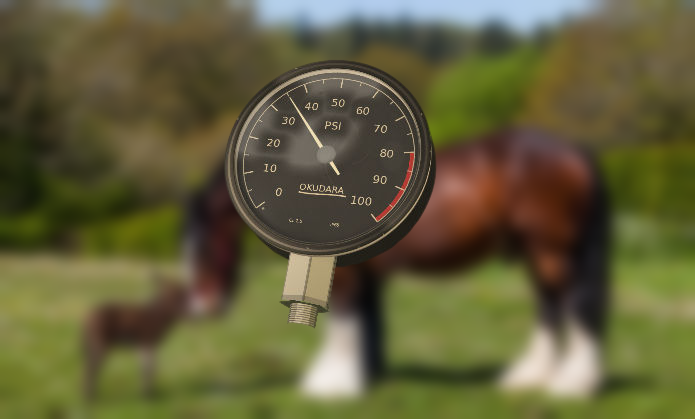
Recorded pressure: 35 psi
